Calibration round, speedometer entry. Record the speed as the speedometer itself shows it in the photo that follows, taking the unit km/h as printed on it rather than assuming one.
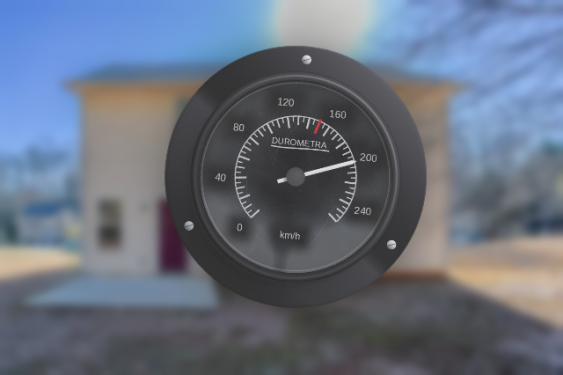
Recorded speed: 200 km/h
